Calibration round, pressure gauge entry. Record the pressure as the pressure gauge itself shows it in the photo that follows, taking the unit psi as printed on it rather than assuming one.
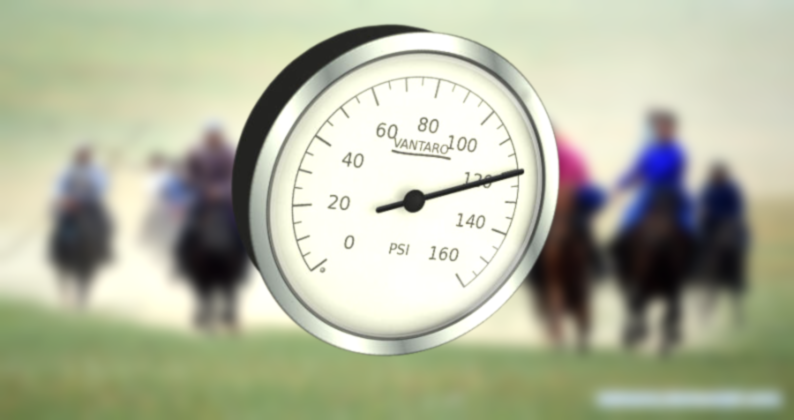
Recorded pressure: 120 psi
